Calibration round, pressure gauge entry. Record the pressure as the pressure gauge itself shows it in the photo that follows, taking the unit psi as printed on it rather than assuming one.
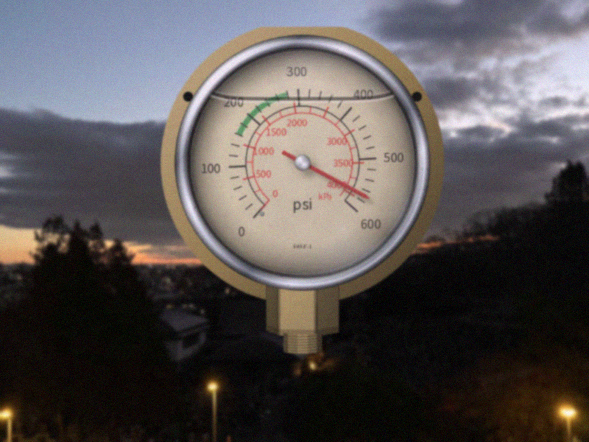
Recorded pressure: 570 psi
